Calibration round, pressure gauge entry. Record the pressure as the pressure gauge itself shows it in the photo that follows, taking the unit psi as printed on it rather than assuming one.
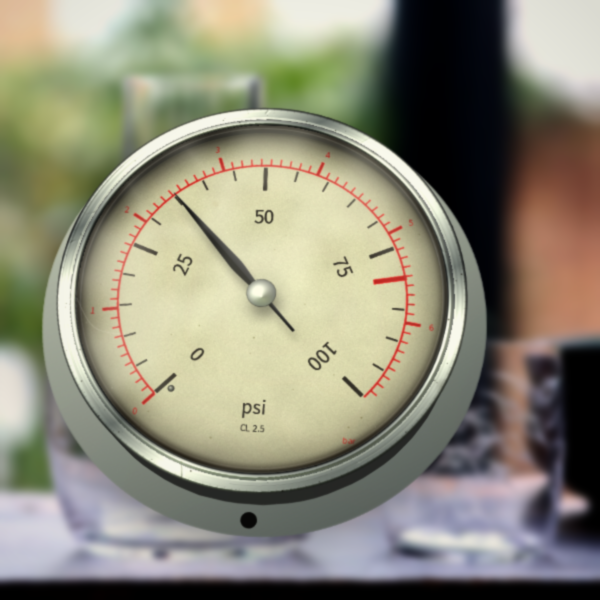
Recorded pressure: 35 psi
